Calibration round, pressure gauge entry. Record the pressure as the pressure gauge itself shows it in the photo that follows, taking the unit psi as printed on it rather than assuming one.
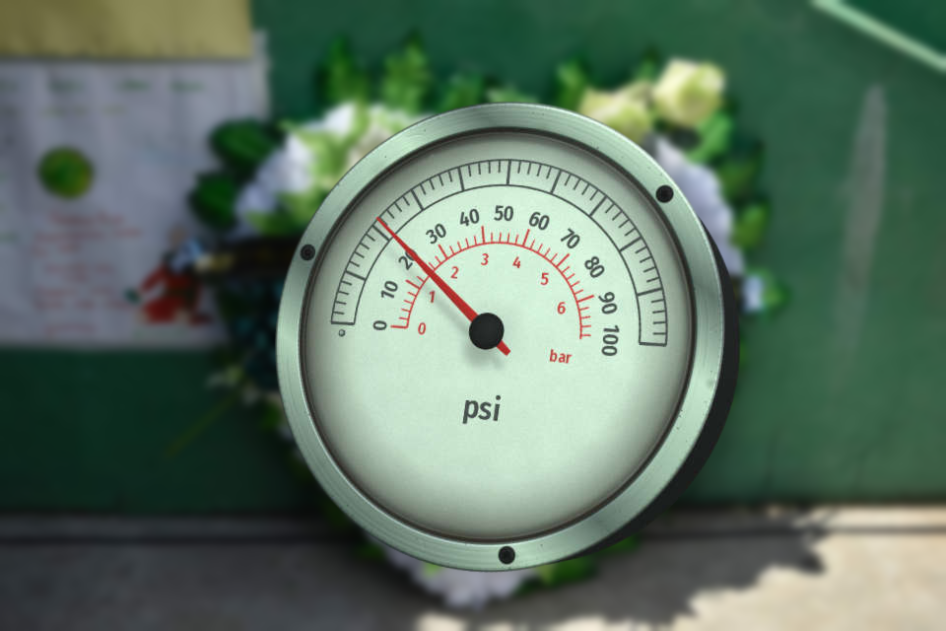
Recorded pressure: 22 psi
